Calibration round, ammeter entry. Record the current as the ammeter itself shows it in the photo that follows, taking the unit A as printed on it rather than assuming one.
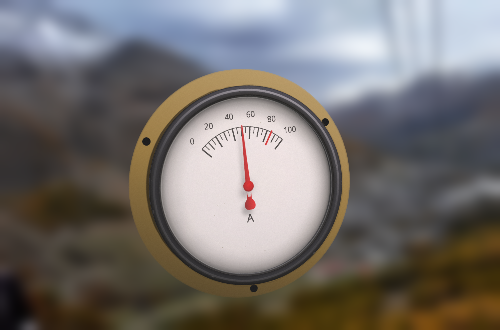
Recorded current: 50 A
